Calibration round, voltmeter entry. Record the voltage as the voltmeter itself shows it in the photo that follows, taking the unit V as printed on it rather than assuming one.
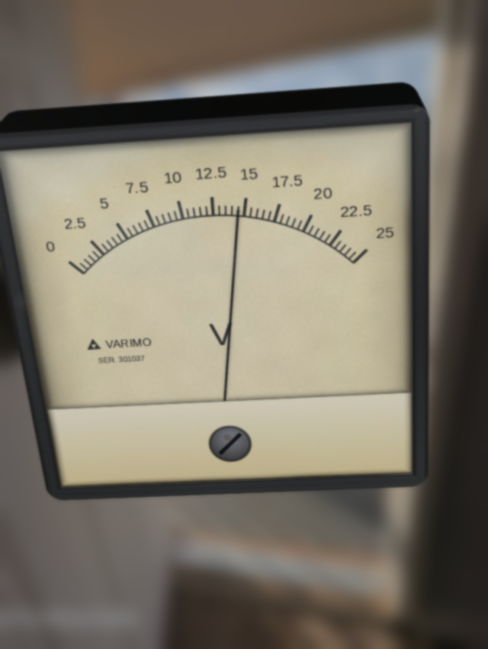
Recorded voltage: 14.5 V
